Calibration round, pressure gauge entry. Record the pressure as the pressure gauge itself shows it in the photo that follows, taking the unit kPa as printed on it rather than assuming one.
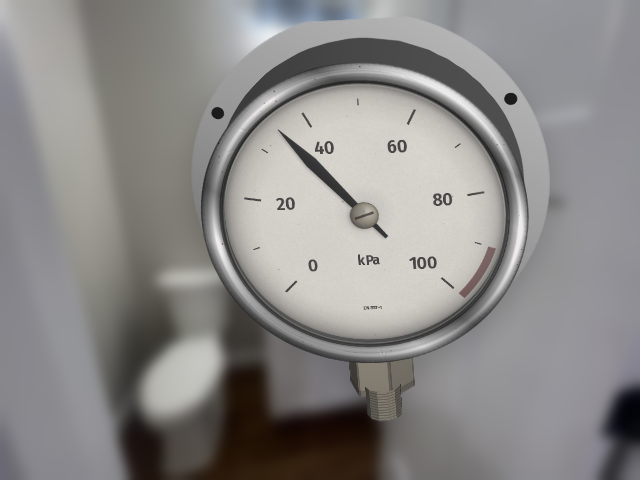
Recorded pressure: 35 kPa
